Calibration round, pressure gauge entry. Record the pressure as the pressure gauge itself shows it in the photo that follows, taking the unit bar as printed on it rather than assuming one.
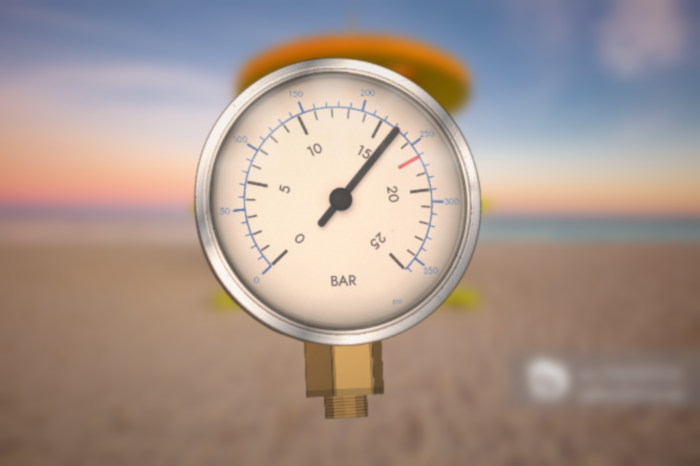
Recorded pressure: 16 bar
